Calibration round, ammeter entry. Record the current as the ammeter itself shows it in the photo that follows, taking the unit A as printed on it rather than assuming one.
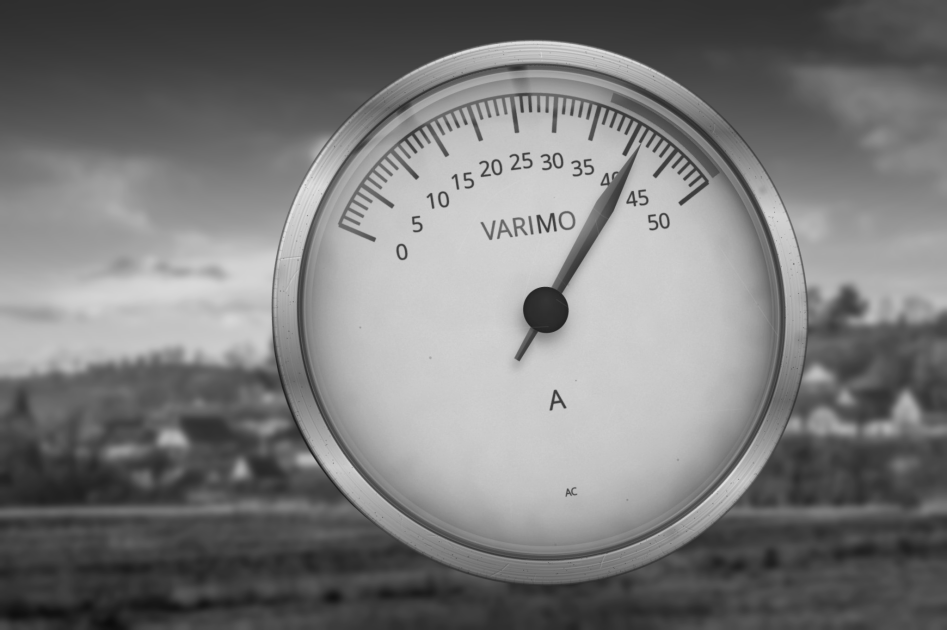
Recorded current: 41 A
